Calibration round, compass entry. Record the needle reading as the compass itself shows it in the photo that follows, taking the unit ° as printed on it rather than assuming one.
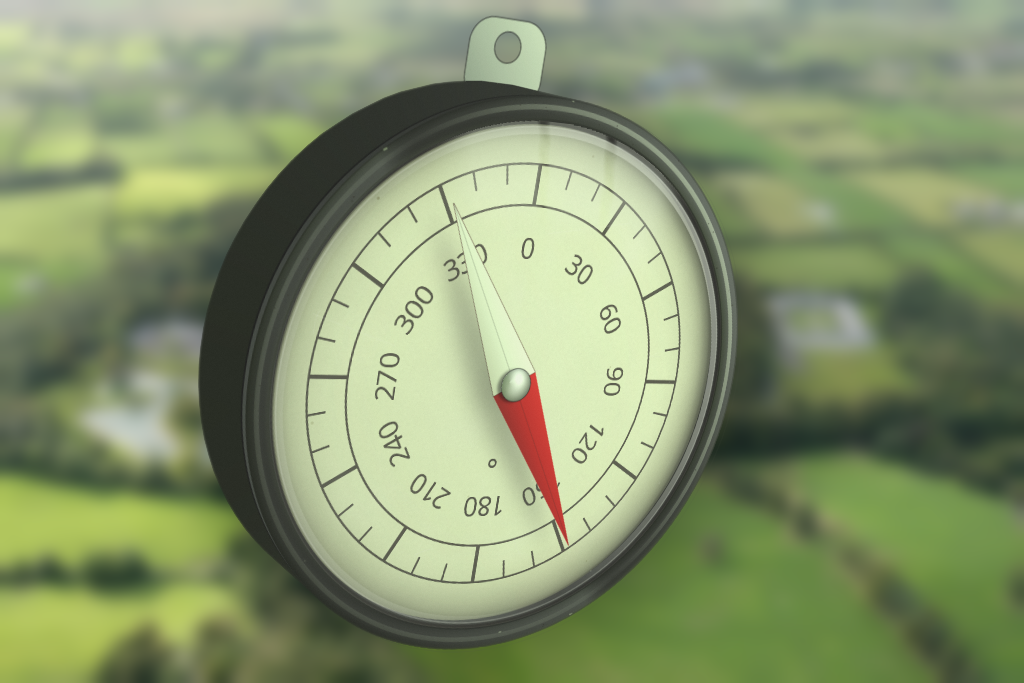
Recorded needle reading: 150 °
